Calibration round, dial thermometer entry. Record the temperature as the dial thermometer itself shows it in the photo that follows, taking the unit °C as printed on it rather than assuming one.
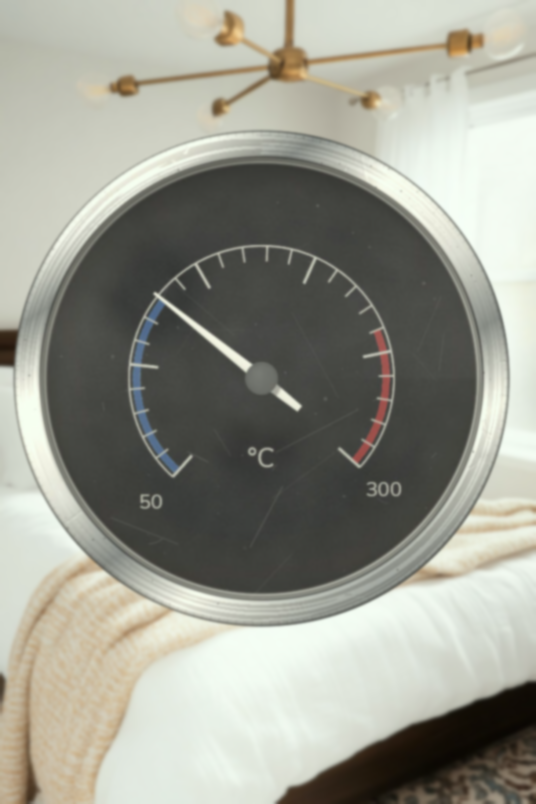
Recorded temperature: 130 °C
